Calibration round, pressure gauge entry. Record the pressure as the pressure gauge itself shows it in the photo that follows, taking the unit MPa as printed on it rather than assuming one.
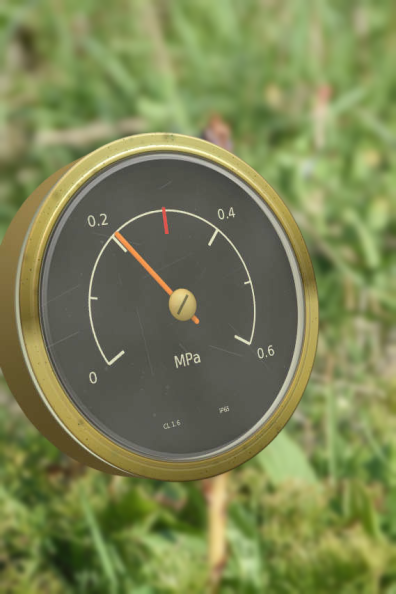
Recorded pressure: 0.2 MPa
